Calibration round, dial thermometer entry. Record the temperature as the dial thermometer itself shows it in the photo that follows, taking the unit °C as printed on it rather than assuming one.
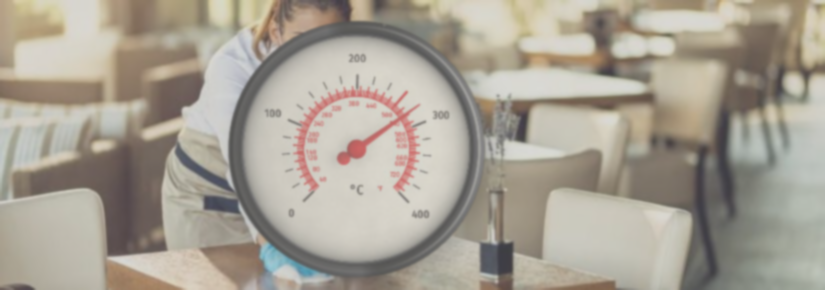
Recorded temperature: 280 °C
